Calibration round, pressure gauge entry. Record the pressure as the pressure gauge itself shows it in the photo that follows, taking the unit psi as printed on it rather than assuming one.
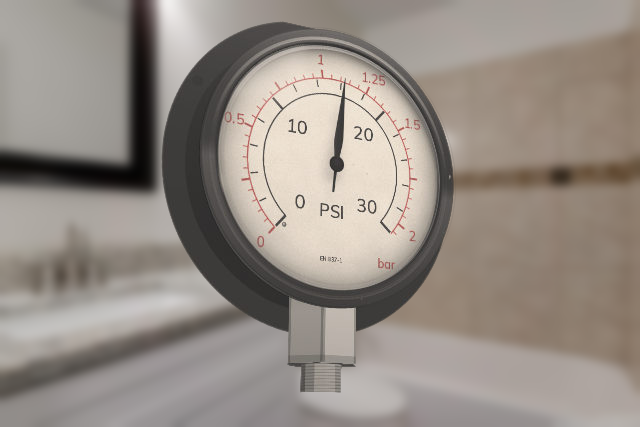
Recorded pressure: 16 psi
